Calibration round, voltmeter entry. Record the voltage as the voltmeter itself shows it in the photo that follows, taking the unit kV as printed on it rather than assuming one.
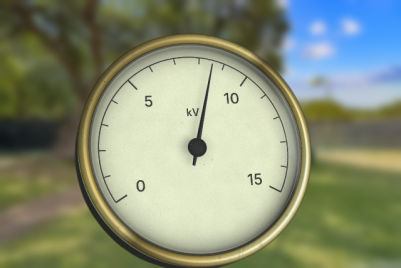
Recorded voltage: 8.5 kV
